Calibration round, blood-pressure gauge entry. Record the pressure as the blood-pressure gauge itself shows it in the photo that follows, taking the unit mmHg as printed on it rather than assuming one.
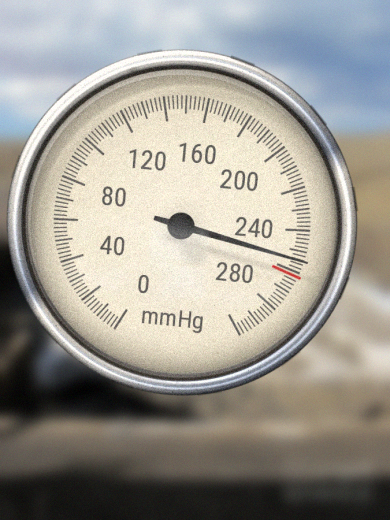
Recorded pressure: 254 mmHg
